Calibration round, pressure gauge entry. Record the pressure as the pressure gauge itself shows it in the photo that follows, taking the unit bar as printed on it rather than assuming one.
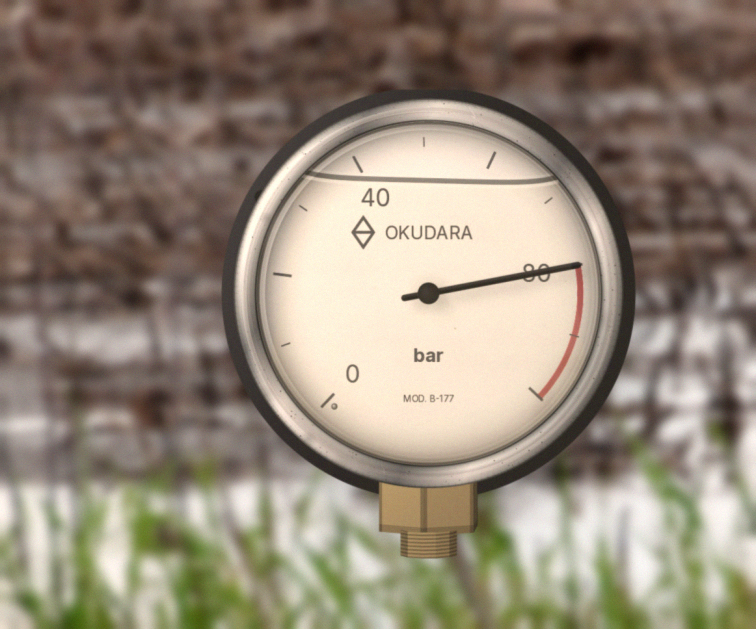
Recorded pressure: 80 bar
